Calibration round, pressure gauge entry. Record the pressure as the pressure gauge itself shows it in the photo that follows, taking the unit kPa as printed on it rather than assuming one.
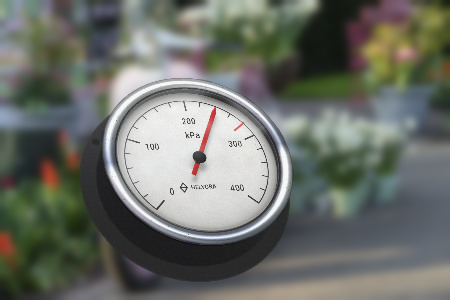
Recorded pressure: 240 kPa
